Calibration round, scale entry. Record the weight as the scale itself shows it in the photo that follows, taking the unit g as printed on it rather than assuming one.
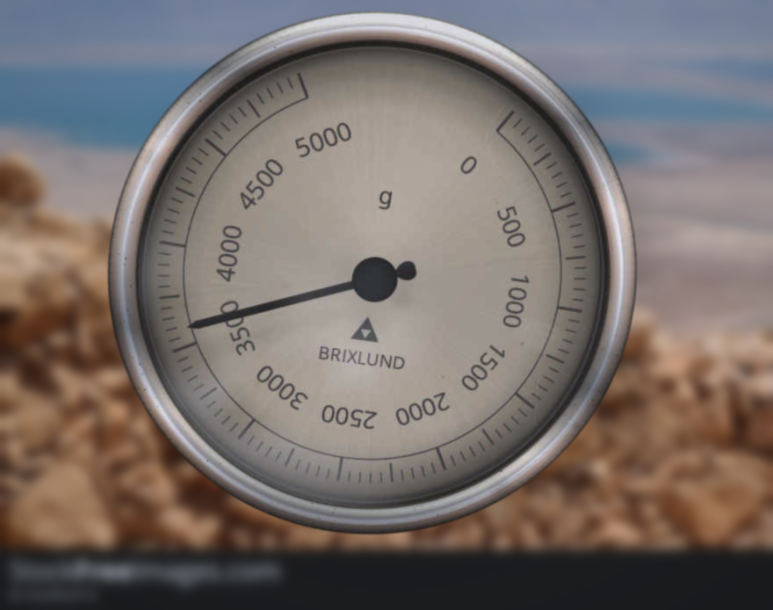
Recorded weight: 3600 g
